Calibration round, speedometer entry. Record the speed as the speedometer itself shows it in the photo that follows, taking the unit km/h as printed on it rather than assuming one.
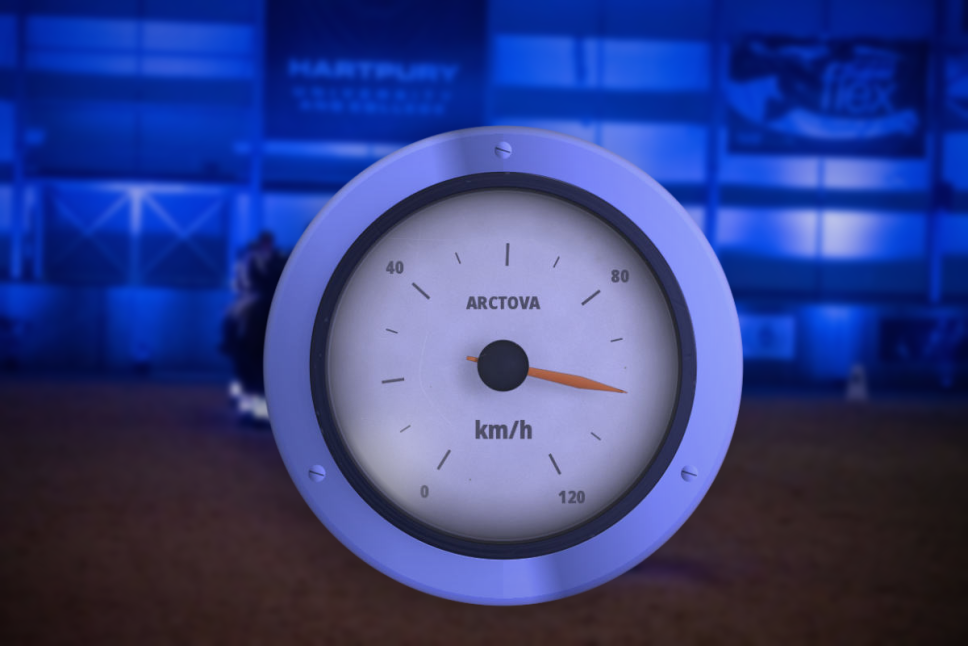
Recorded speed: 100 km/h
